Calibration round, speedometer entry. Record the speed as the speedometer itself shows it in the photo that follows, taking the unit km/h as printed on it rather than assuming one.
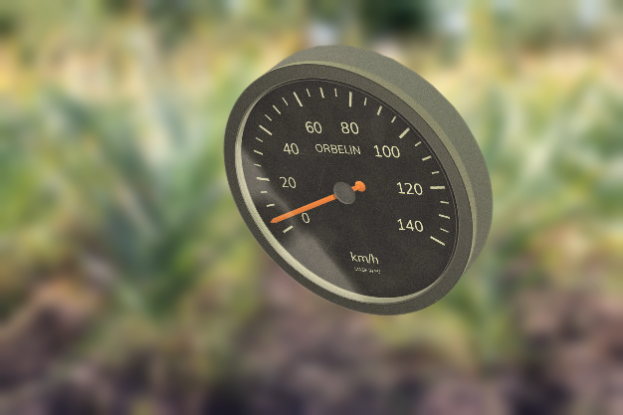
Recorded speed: 5 km/h
